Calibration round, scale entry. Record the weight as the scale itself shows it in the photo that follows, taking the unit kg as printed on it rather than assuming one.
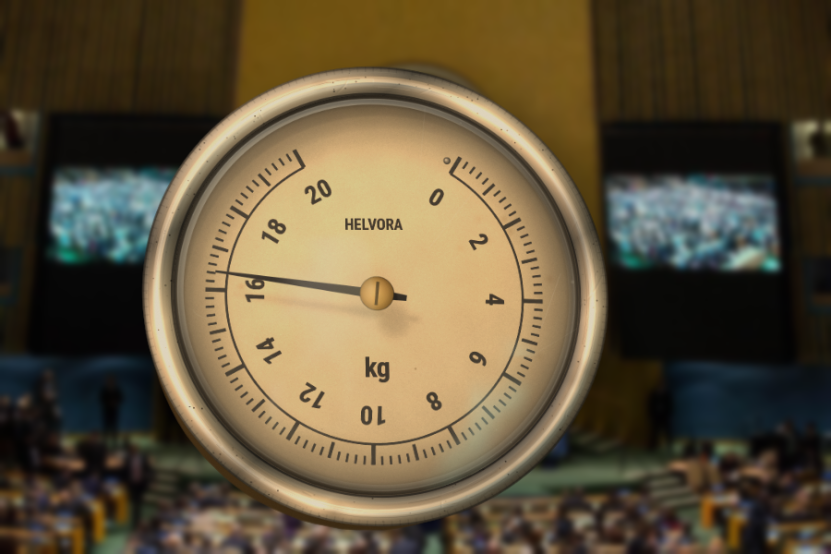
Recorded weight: 16.4 kg
